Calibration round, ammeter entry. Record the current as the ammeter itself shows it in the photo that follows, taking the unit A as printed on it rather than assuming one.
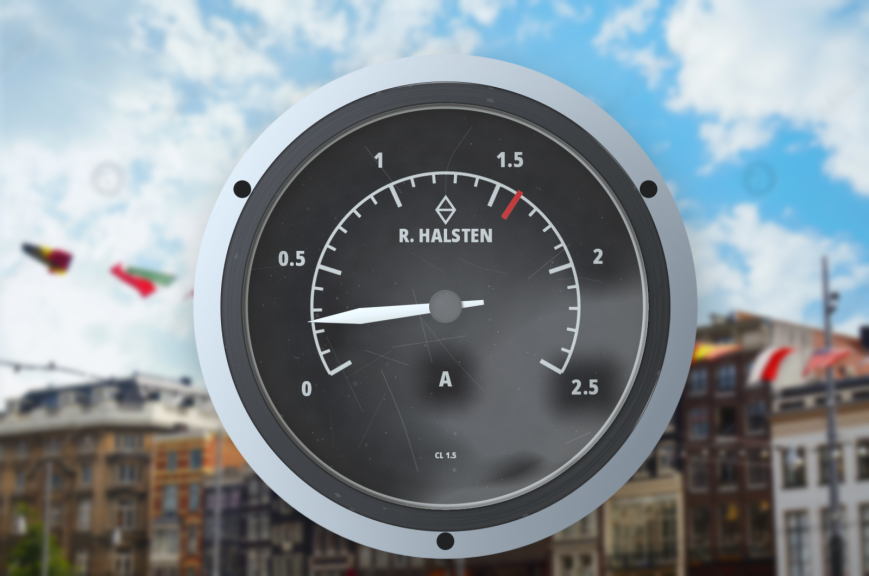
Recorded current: 0.25 A
